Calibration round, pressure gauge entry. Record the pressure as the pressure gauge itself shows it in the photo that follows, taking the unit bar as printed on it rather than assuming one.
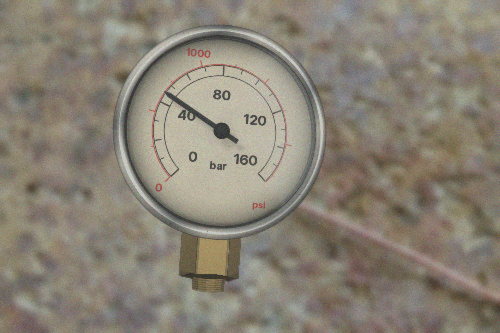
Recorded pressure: 45 bar
